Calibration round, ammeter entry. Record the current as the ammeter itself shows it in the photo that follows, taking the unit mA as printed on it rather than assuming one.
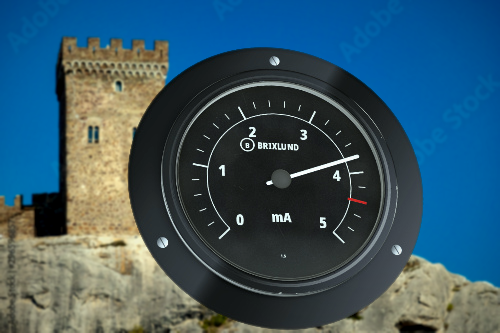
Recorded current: 3.8 mA
